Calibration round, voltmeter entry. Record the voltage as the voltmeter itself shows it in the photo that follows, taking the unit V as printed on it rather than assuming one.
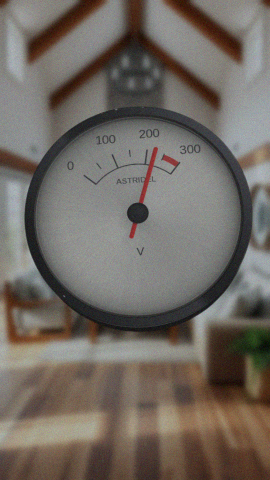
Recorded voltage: 225 V
